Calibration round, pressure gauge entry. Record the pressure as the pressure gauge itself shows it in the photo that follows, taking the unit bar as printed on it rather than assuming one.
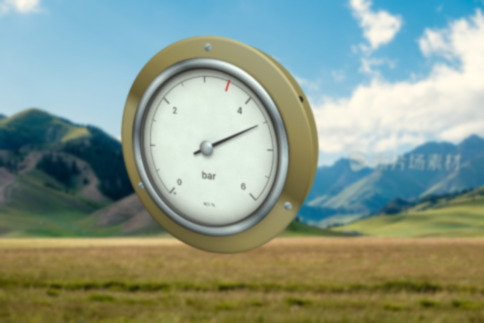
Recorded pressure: 4.5 bar
